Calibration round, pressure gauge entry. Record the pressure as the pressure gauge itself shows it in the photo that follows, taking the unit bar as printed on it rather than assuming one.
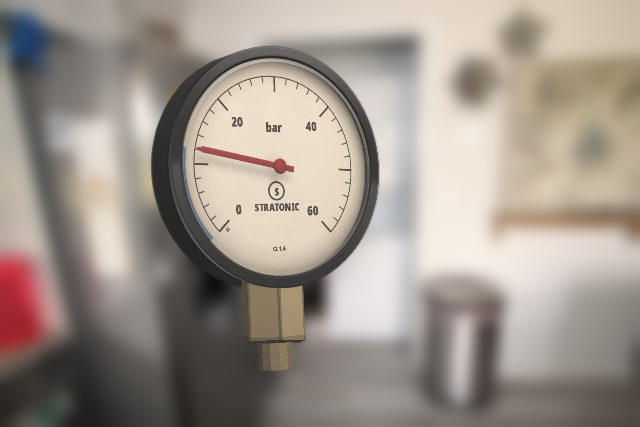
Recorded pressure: 12 bar
